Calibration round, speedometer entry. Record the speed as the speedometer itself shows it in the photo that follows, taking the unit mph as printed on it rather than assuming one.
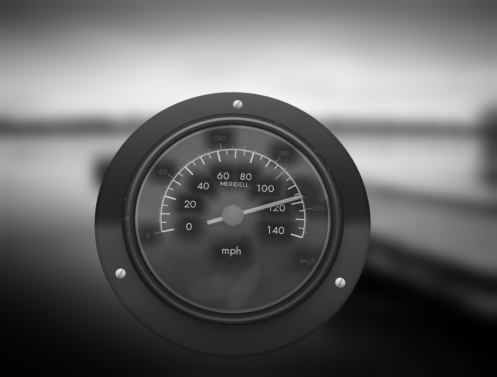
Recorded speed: 117.5 mph
